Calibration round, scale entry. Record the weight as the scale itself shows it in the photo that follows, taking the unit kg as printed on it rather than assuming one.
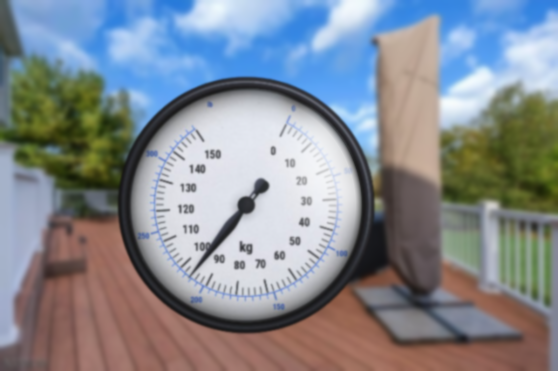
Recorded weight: 96 kg
